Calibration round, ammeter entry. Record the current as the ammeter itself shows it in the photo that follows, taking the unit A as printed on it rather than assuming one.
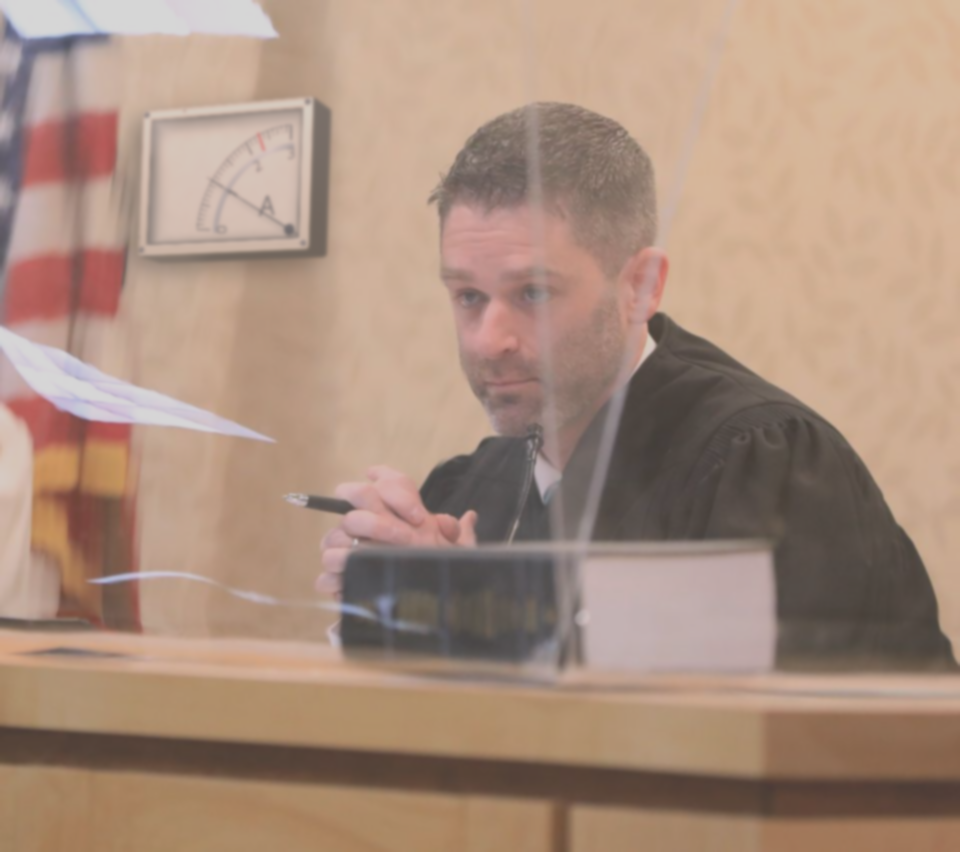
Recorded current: 1 A
